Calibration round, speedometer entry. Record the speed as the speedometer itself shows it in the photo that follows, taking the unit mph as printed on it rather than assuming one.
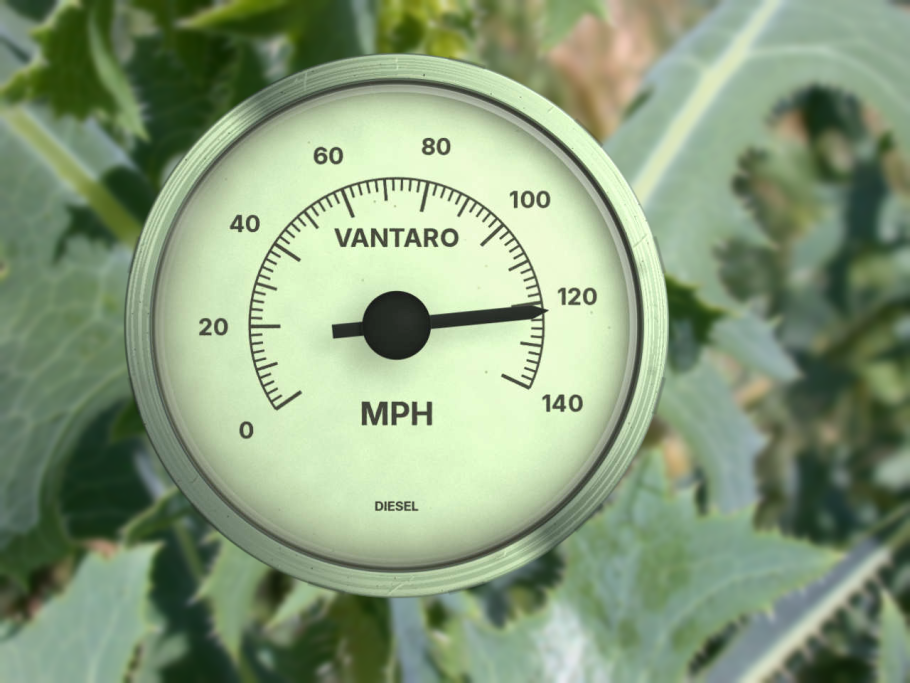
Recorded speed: 122 mph
